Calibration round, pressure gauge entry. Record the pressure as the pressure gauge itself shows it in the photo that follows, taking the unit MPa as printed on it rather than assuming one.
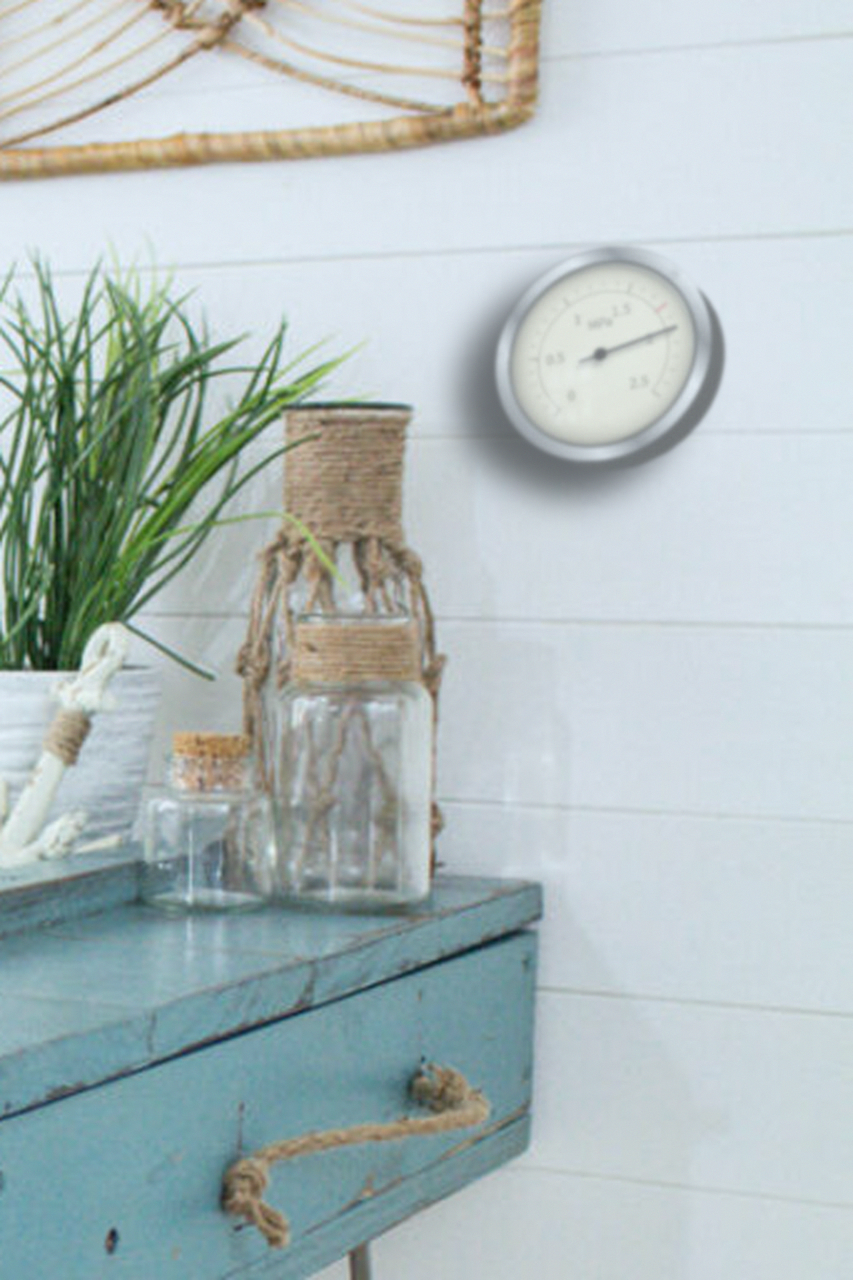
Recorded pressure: 2 MPa
